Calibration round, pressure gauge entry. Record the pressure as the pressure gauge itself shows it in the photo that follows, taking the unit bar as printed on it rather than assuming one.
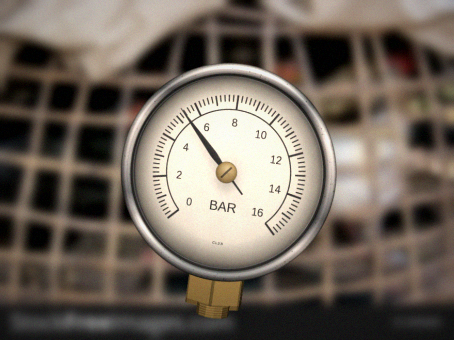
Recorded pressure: 5.4 bar
